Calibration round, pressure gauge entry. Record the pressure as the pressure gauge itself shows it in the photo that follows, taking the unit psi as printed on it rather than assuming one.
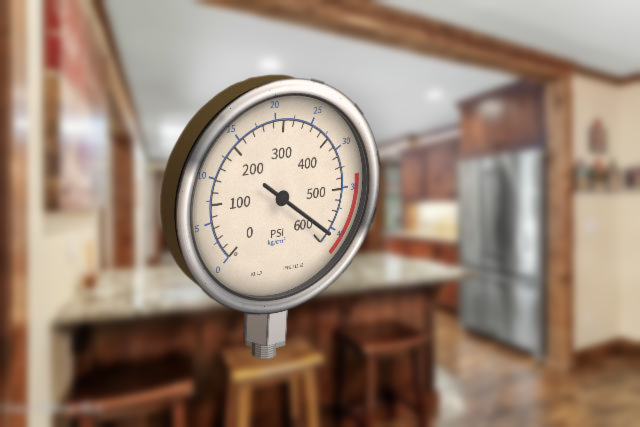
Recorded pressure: 580 psi
